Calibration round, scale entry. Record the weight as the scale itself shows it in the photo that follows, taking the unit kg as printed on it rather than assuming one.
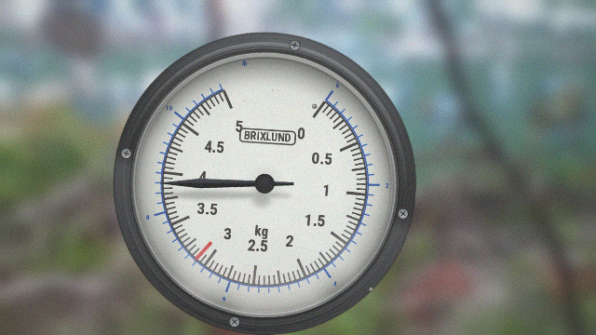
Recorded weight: 3.9 kg
